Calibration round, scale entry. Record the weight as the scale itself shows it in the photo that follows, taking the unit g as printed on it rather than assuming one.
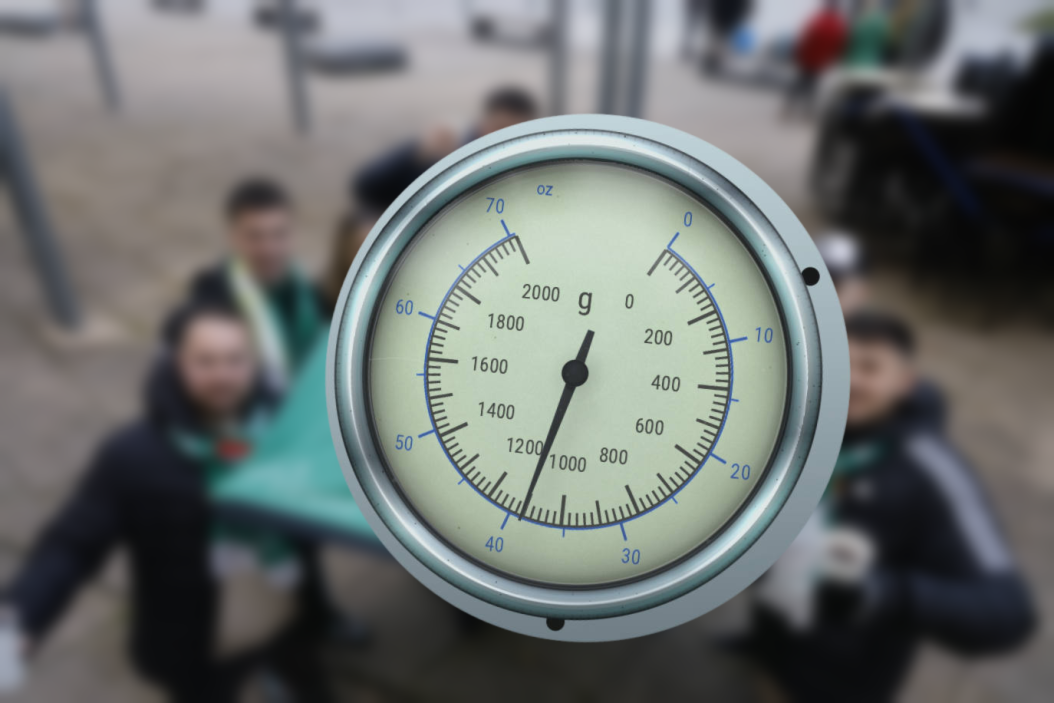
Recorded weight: 1100 g
